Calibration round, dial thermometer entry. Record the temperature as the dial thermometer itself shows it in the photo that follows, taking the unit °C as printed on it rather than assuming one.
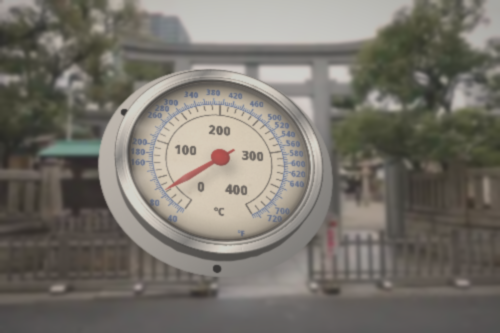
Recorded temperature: 30 °C
